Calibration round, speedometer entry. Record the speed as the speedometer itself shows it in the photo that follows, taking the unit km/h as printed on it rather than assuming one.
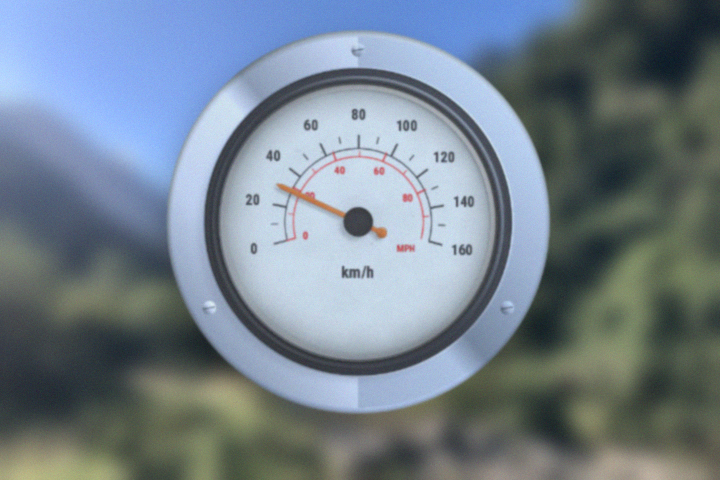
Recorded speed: 30 km/h
